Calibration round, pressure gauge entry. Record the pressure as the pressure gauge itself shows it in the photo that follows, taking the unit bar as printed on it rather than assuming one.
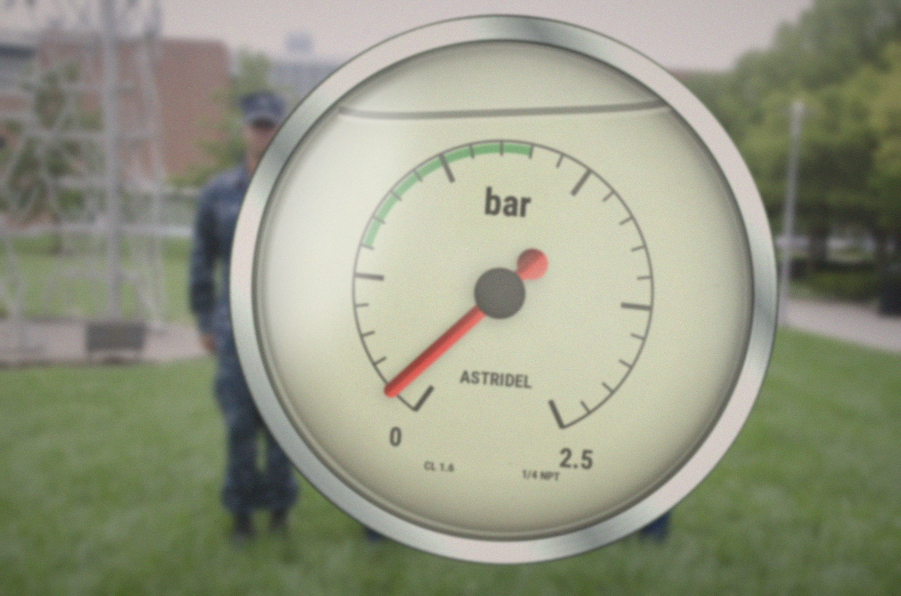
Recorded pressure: 0.1 bar
